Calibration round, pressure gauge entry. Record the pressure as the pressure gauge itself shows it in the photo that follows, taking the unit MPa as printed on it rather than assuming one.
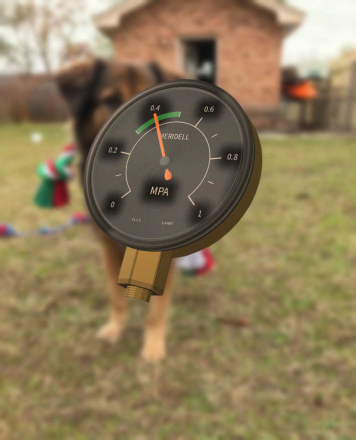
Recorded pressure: 0.4 MPa
